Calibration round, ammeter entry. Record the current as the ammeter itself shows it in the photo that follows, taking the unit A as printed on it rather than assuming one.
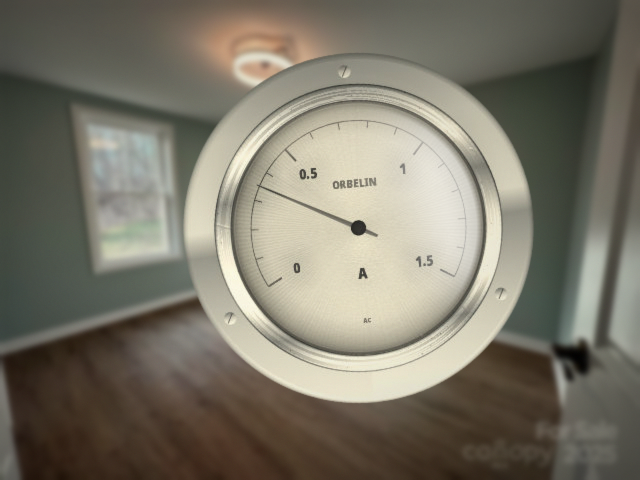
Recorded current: 0.35 A
